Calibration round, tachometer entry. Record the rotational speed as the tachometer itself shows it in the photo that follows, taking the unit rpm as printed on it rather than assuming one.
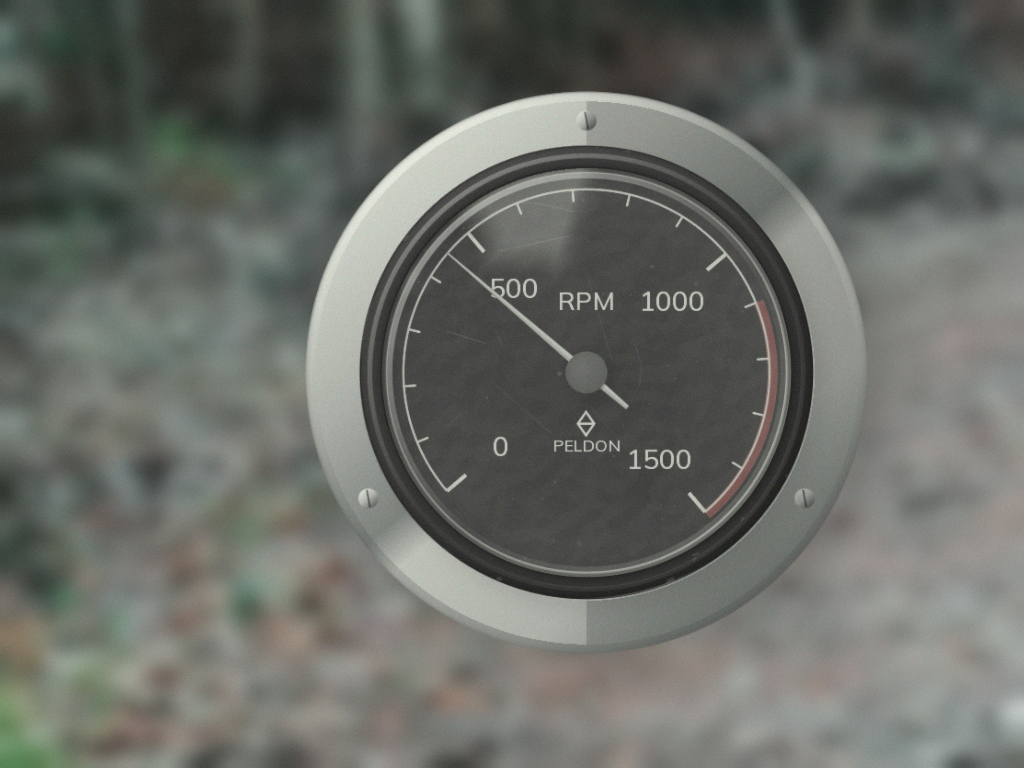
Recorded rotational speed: 450 rpm
